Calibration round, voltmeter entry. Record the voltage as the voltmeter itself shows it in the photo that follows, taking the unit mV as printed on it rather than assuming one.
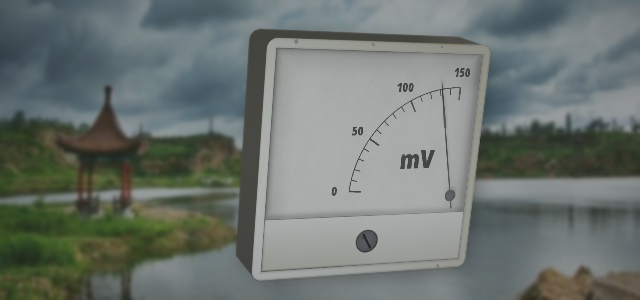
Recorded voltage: 130 mV
